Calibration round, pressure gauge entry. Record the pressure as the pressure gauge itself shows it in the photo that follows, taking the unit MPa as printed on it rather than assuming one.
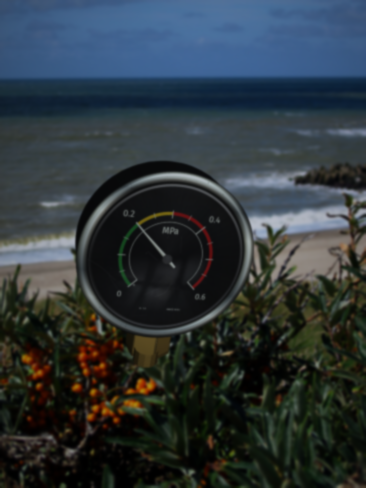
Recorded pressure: 0.2 MPa
